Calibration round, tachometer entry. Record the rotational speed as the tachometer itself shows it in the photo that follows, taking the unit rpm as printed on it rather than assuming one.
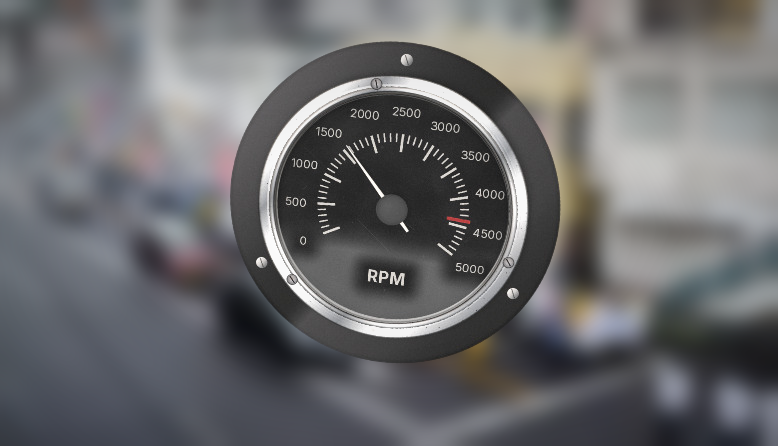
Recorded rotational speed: 1600 rpm
